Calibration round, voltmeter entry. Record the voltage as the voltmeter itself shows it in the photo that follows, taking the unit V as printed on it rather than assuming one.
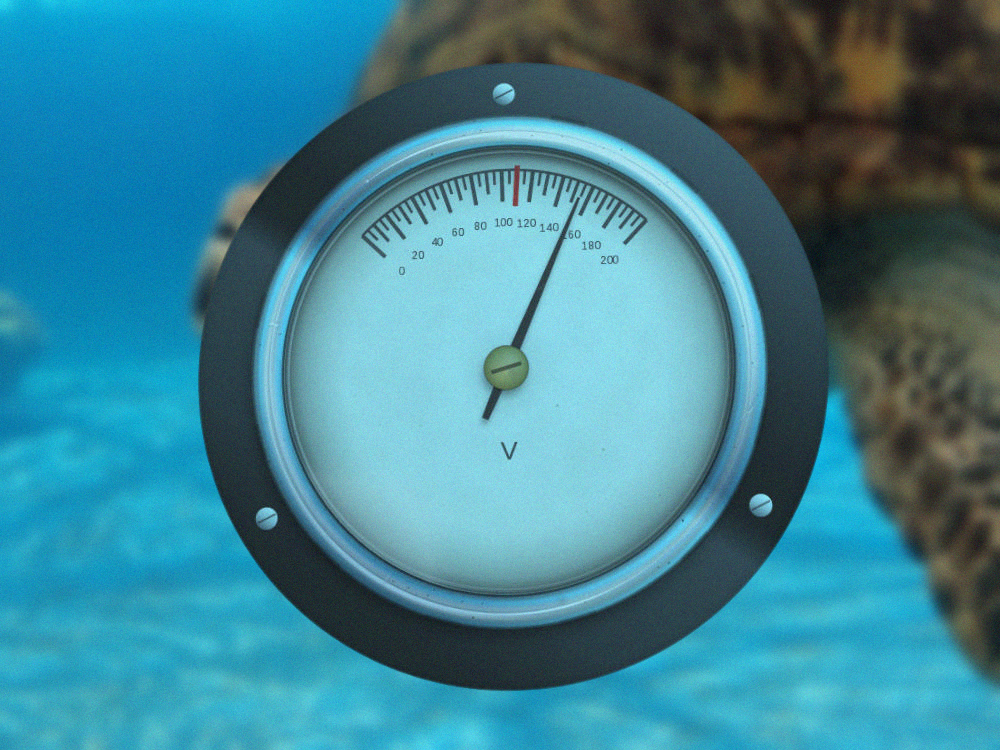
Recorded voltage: 155 V
